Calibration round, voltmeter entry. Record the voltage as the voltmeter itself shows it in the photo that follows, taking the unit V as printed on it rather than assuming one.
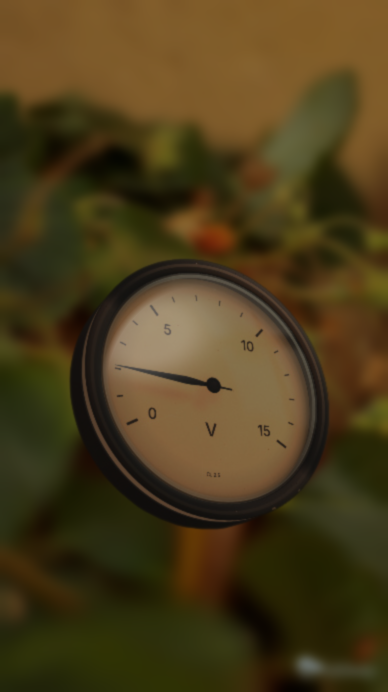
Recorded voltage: 2 V
